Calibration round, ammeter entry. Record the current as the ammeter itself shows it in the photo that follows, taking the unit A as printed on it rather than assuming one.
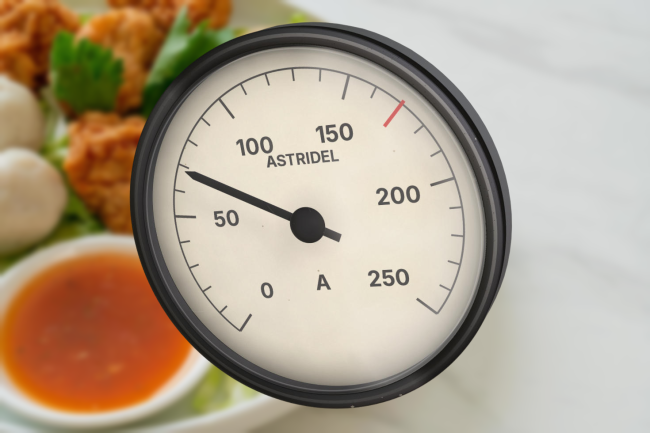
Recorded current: 70 A
